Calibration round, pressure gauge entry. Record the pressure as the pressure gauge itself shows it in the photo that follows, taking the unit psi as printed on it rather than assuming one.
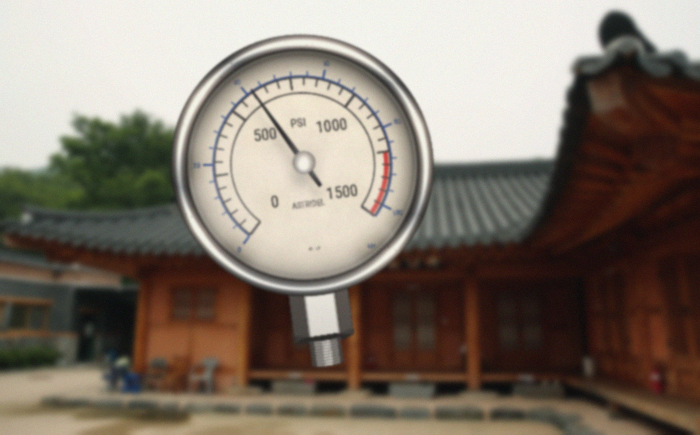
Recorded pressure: 600 psi
